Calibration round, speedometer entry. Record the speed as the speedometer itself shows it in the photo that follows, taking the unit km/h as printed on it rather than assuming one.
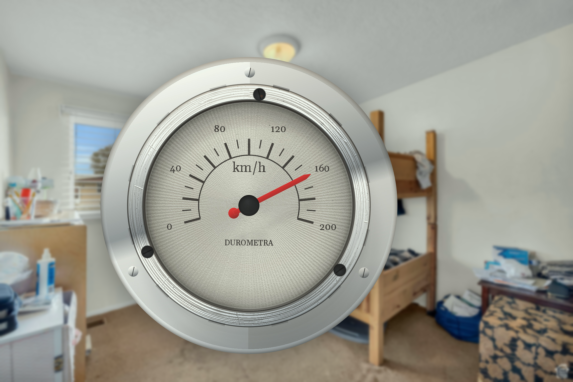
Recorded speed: 160 km/h
